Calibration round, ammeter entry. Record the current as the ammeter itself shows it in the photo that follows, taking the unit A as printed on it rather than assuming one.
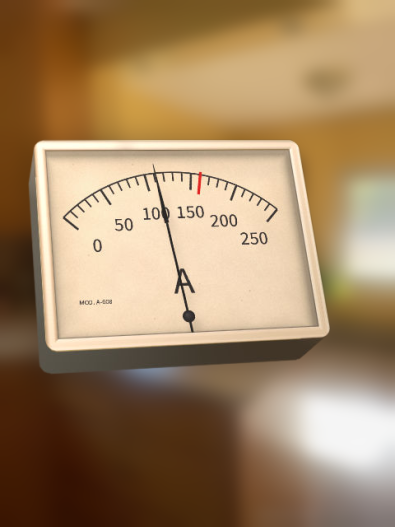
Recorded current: 110 A
